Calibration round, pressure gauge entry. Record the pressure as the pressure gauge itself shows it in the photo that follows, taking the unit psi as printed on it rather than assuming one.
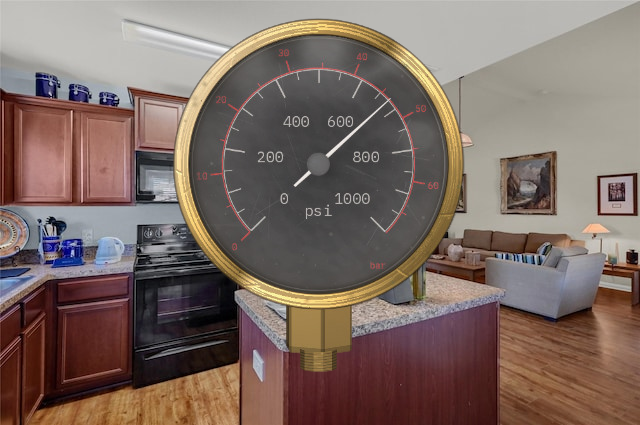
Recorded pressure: 675 psi
